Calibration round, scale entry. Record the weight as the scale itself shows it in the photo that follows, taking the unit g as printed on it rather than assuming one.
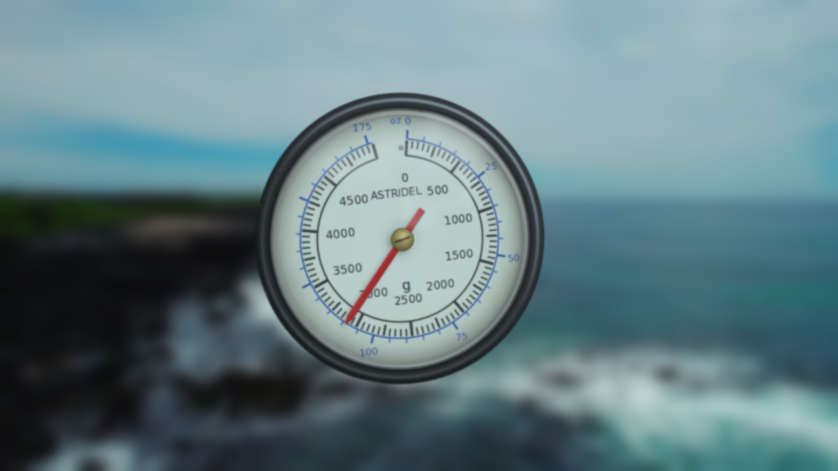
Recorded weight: 3100 g
